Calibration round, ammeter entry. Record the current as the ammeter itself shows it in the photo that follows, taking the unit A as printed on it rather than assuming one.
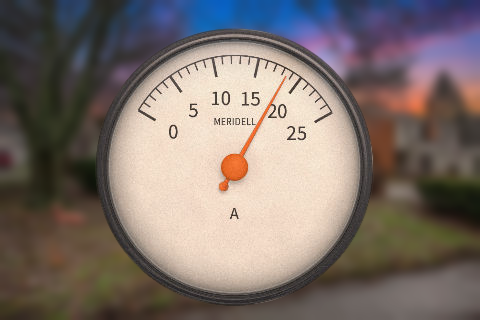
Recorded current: 18.5 A
